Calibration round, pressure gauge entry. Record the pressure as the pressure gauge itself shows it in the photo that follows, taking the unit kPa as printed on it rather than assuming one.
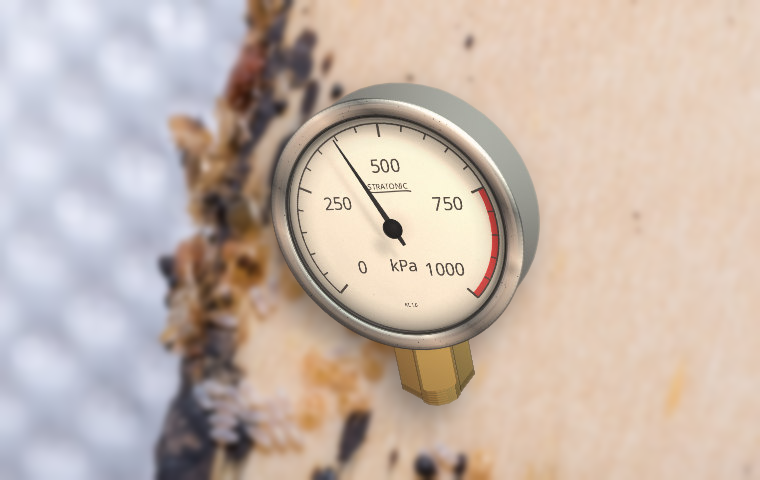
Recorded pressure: 400 kPa
